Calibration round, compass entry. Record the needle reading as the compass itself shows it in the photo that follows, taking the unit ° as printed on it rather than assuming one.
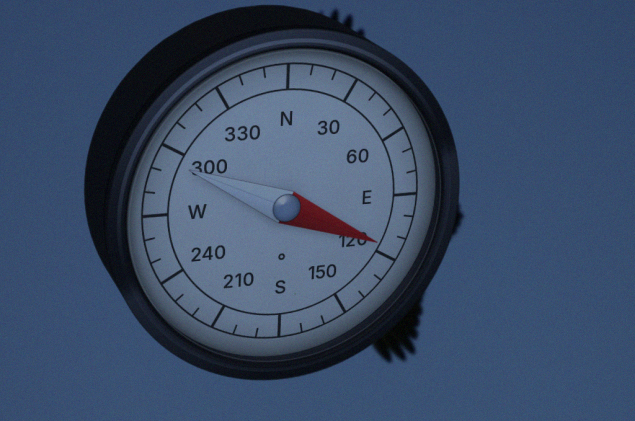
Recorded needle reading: 115 °
